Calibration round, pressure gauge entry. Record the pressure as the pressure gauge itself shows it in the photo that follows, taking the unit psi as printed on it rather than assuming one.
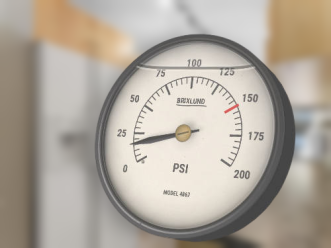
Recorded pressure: 15 psi
